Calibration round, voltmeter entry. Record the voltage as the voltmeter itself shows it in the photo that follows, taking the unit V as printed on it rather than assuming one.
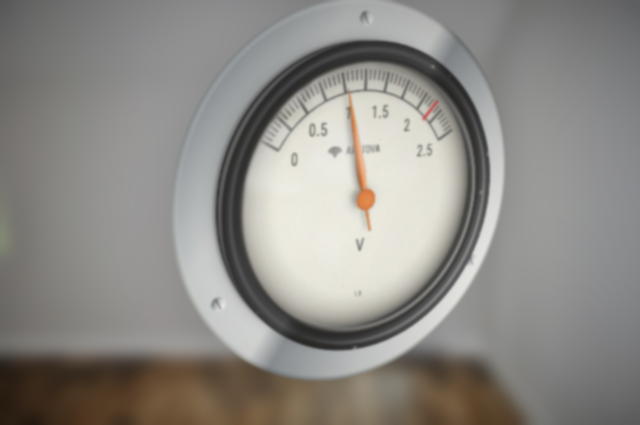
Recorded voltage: 1 V
